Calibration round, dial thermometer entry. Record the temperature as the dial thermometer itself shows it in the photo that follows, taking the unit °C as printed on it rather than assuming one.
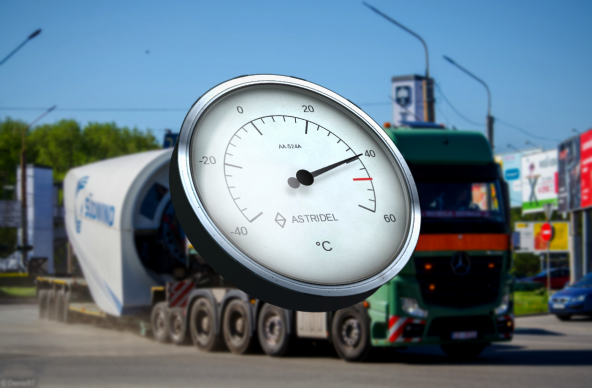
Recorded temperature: 40 °C
